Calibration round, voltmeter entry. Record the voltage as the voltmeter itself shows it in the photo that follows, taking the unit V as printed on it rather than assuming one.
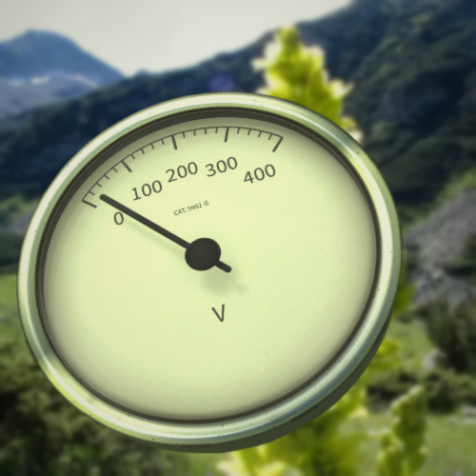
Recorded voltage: 20 V
